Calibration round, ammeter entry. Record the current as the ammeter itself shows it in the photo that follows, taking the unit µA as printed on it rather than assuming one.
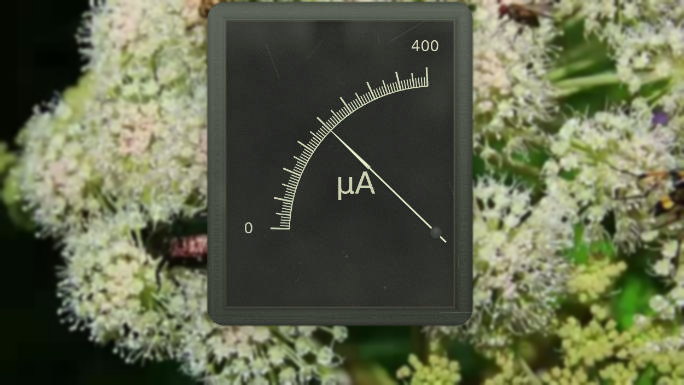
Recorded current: 200 µA
